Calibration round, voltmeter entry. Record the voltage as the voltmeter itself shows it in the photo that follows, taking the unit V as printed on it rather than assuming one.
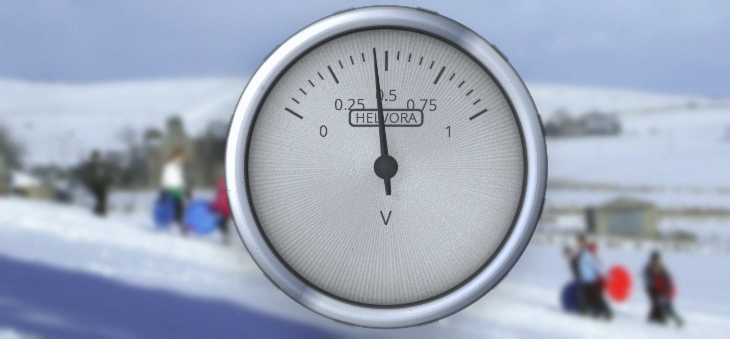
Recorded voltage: 0.45 V
